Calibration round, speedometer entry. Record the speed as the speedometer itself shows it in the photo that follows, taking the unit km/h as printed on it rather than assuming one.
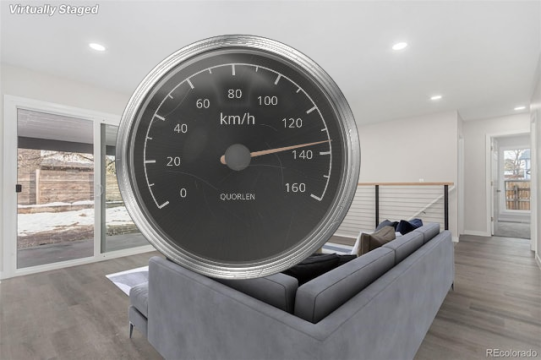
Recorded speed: 135 km/h
